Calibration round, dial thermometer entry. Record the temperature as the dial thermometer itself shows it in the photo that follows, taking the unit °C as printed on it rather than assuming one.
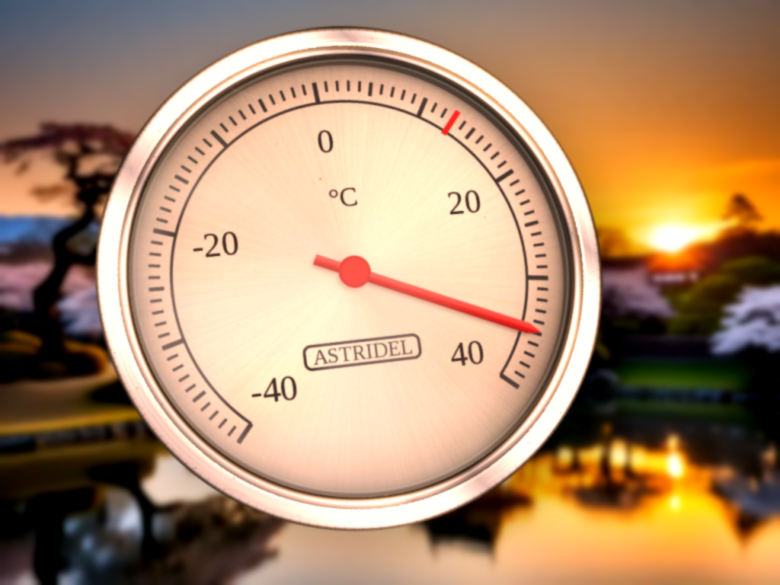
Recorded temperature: 35 °C
